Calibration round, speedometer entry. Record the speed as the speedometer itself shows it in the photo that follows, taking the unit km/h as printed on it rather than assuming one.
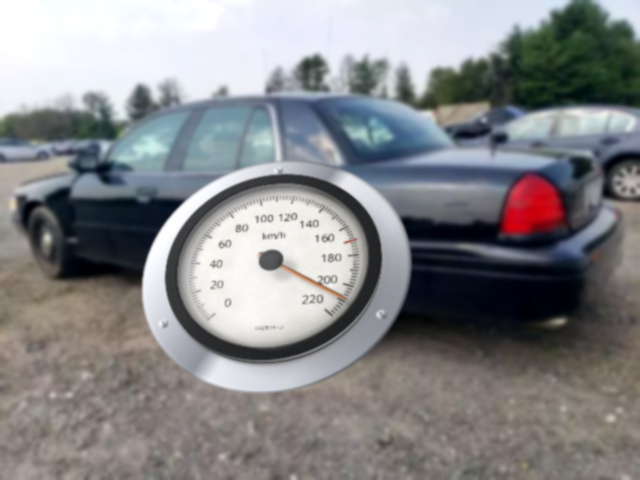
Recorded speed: 210 km/h
